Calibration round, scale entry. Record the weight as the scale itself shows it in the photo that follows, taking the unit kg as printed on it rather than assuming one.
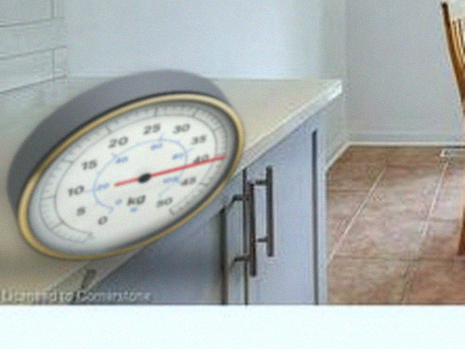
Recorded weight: 40 kg
